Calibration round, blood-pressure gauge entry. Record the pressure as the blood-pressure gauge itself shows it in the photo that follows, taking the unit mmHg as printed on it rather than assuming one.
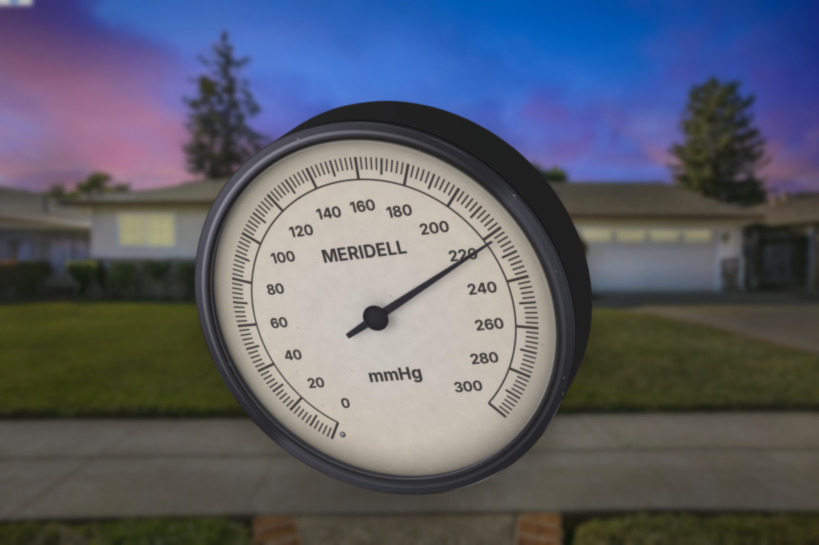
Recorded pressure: 222 mmHg
